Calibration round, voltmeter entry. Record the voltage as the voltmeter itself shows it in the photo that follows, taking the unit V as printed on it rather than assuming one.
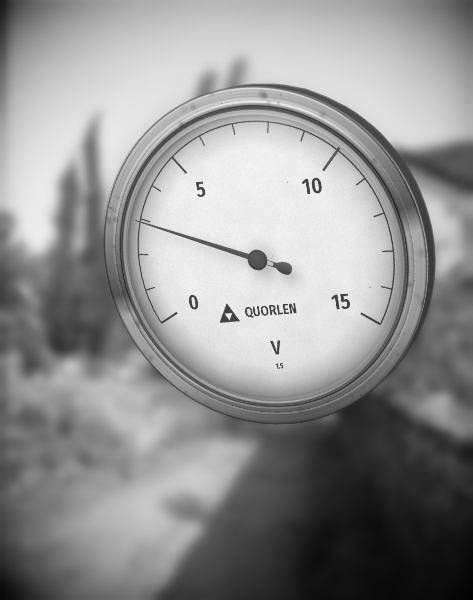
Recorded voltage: 3 V
